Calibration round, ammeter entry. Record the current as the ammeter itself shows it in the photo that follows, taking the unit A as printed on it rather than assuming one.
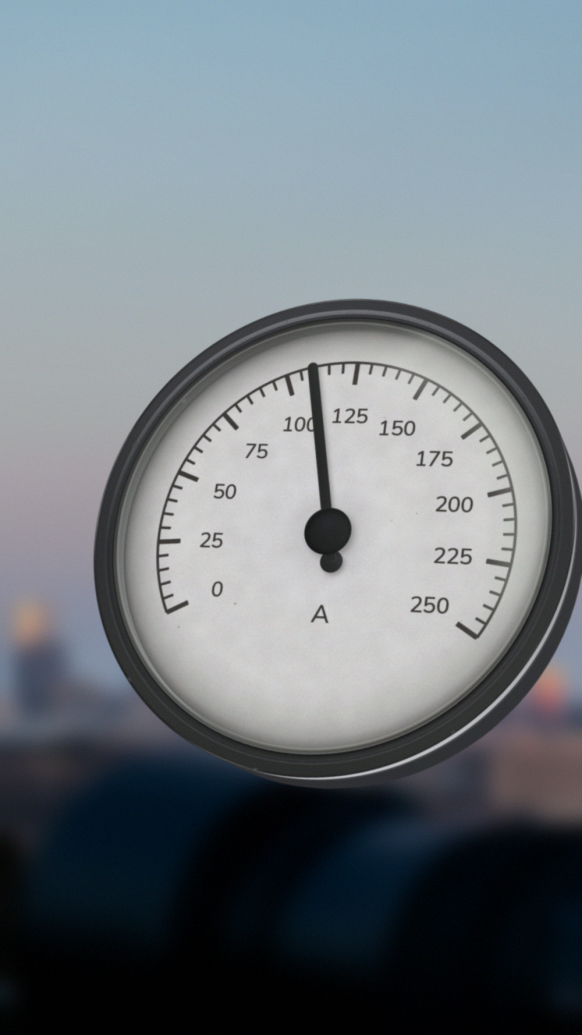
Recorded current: 110 A
